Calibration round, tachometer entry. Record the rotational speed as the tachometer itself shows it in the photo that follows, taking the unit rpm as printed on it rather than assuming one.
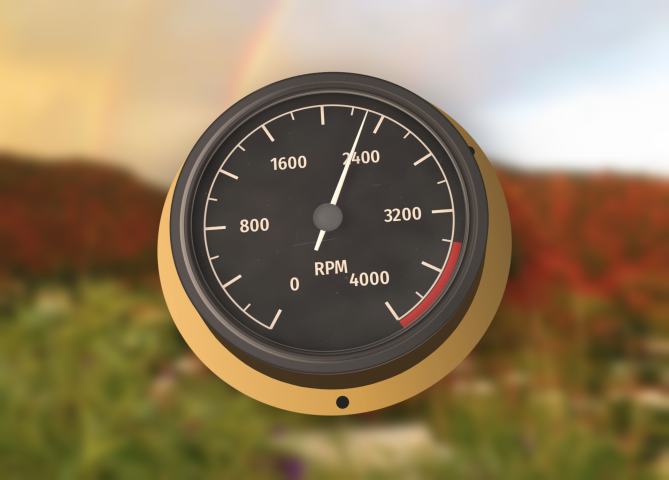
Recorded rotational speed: 2300 rpm
